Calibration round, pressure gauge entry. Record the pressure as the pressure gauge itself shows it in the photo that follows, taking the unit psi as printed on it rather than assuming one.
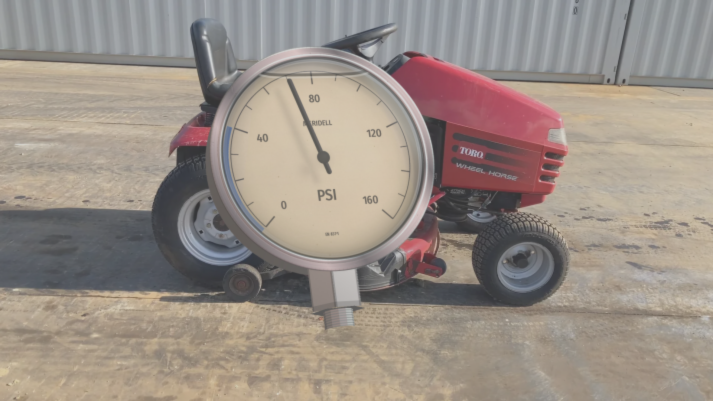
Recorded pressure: 70 psi
